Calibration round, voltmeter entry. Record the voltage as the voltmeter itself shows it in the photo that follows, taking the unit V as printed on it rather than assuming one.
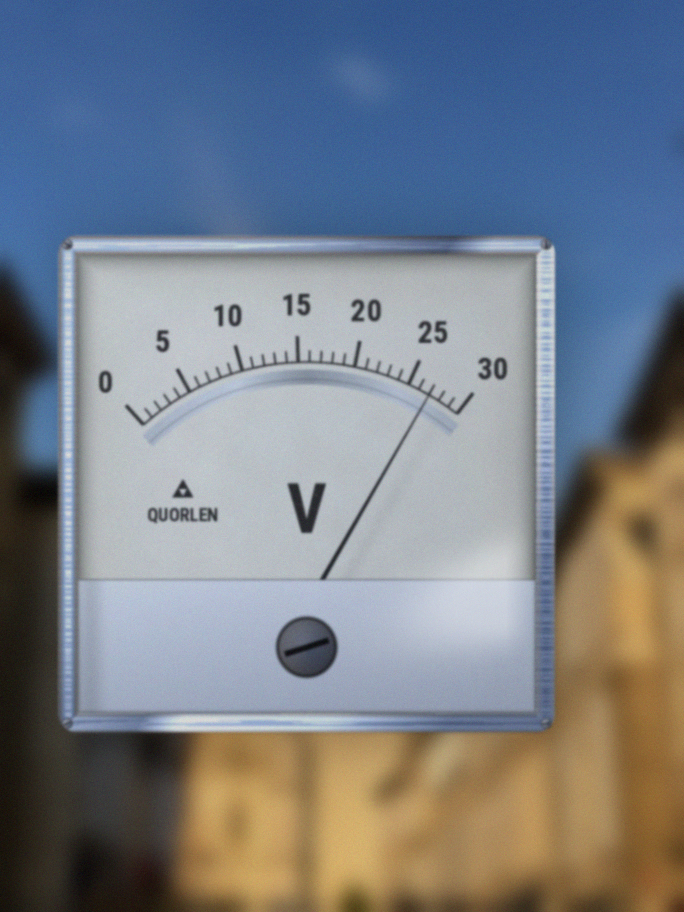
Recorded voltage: 27 V
